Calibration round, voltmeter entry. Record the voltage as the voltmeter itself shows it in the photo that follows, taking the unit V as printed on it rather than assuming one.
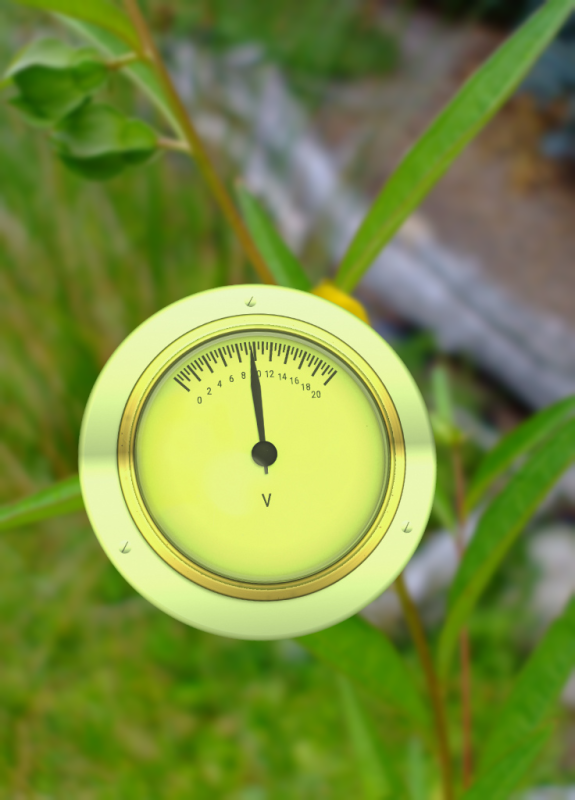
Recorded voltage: 9.5 V
